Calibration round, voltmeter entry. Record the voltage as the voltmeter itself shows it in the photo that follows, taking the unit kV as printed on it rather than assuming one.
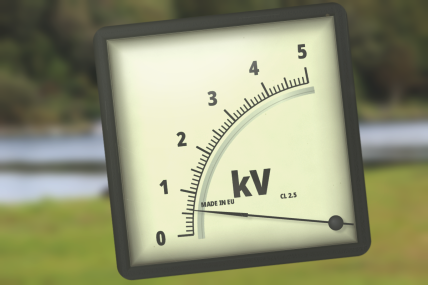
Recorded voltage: 0.6 kV
